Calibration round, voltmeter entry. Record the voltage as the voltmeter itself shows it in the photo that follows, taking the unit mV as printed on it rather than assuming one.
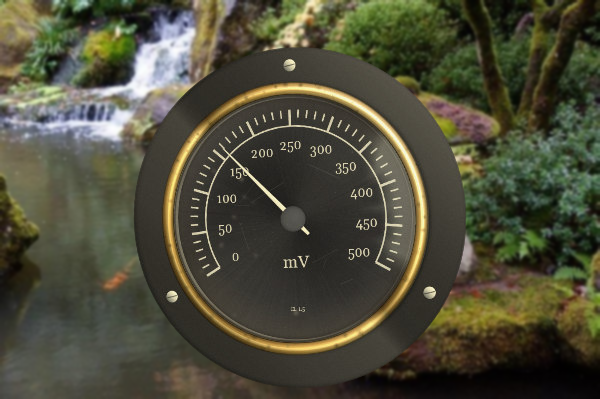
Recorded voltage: 160 mV
